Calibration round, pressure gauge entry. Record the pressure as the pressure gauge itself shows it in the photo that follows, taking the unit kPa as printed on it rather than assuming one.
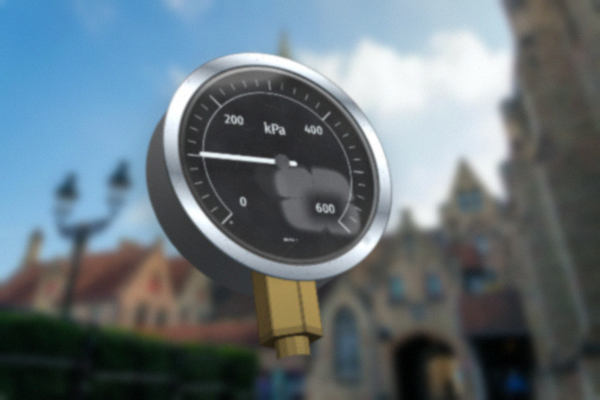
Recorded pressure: 100 kPa
